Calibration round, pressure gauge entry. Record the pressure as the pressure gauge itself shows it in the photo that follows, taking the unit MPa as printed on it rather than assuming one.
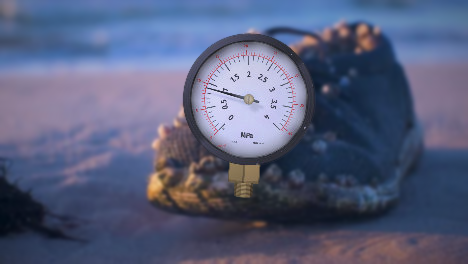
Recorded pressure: 0.9 MPa
